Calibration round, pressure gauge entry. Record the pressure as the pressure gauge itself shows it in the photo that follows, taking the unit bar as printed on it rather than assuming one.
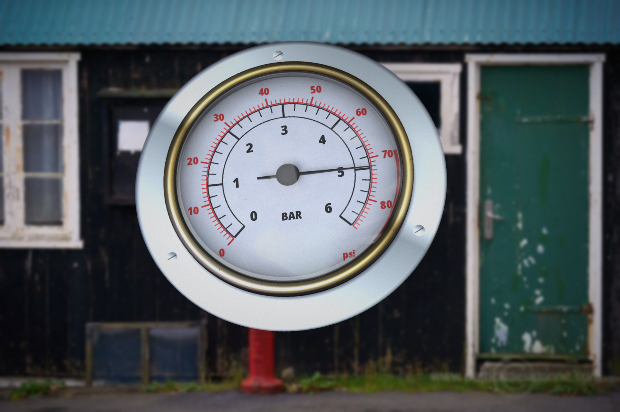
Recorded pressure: 5 bar
